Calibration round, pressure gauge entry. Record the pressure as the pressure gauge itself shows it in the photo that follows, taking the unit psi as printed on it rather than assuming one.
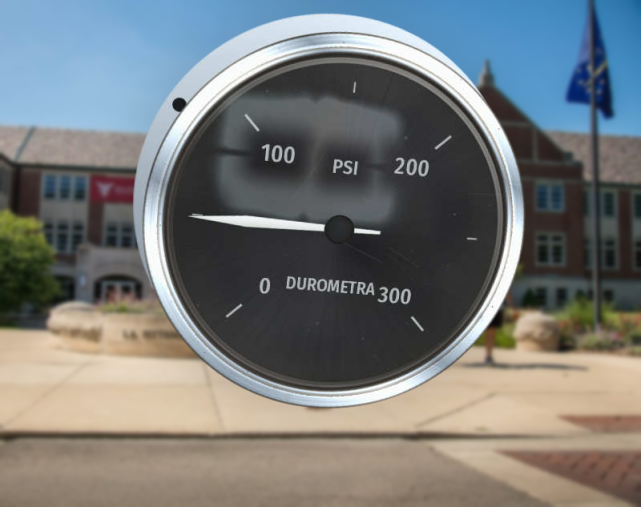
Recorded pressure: 50 psi
